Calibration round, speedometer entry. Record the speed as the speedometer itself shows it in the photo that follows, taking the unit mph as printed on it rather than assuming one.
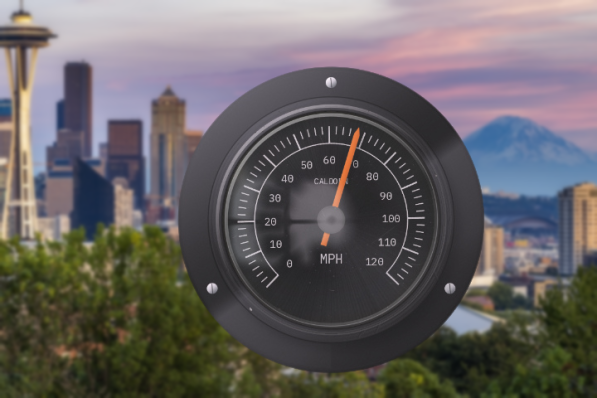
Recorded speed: 68 mph
